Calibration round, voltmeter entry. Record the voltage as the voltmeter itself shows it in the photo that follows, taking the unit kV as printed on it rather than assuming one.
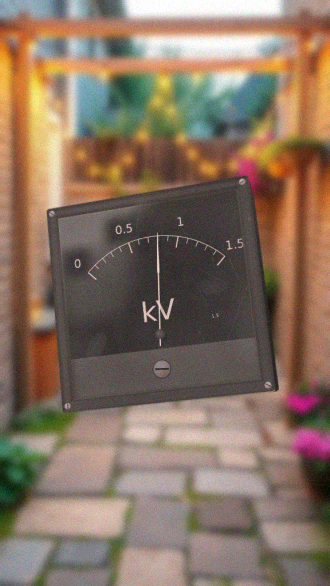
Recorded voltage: 0.8 kV
